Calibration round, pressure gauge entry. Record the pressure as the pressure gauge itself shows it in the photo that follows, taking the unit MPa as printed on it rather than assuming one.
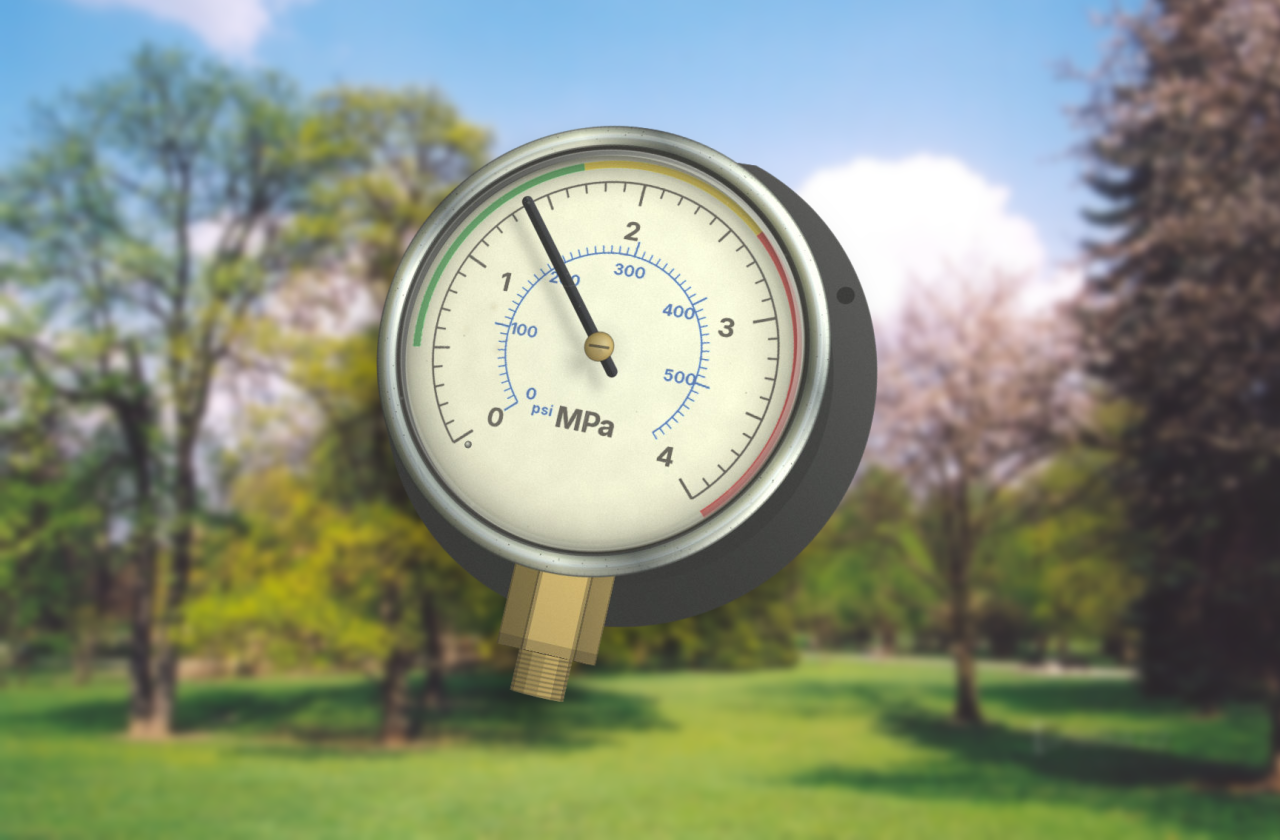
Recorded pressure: 1.4 MPa
